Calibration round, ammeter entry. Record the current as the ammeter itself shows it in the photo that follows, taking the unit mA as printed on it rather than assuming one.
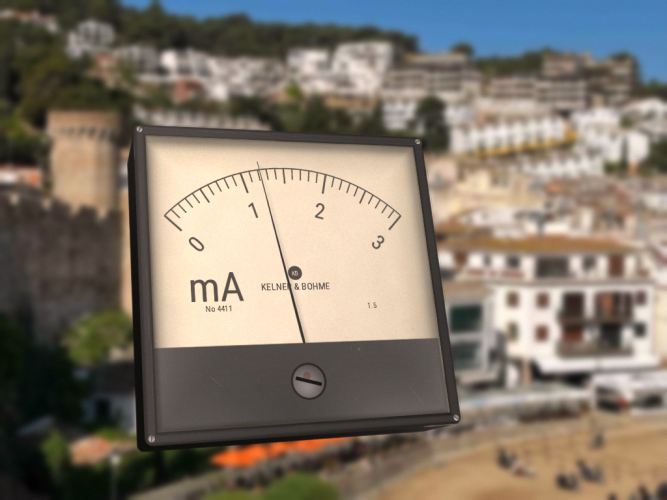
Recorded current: 1.2 mA
